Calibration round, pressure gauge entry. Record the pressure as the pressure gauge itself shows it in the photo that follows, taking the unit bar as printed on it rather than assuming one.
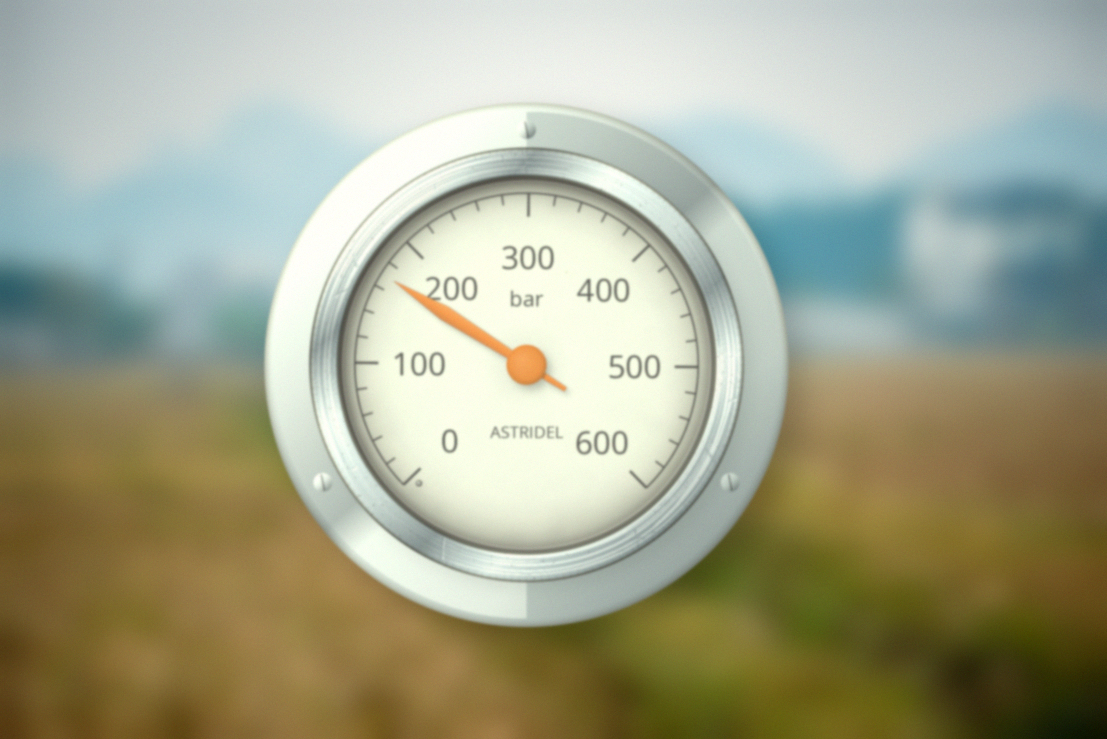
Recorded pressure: 170 bar
